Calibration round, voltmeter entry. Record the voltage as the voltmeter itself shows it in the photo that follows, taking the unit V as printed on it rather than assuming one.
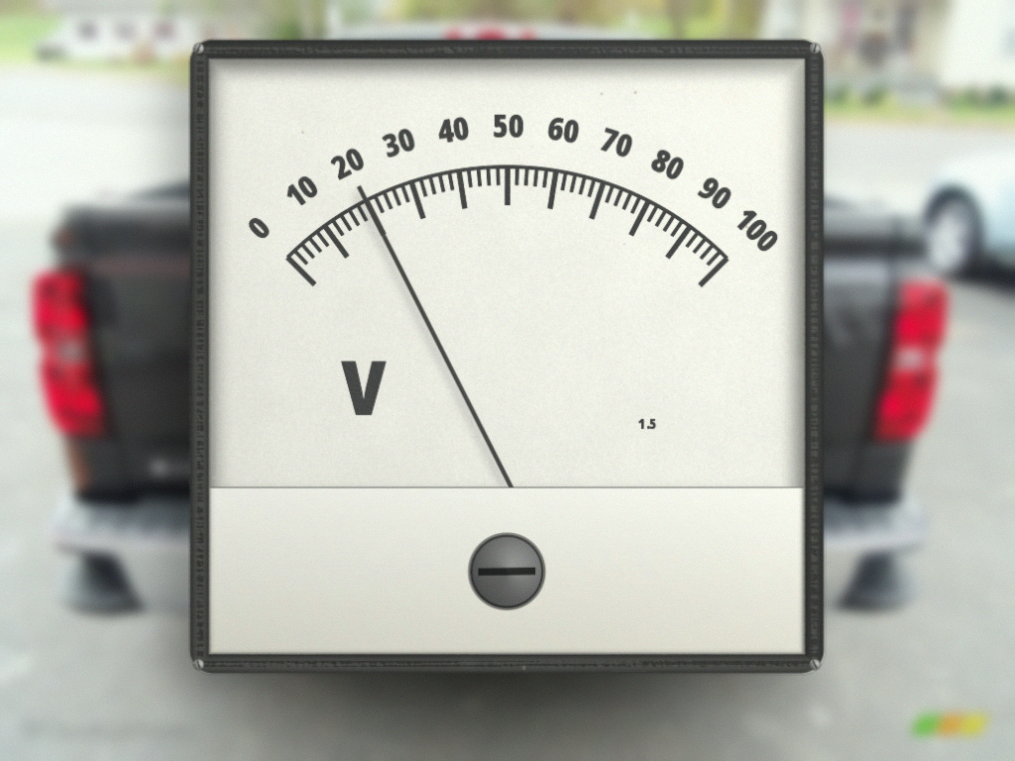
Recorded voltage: 20 V
